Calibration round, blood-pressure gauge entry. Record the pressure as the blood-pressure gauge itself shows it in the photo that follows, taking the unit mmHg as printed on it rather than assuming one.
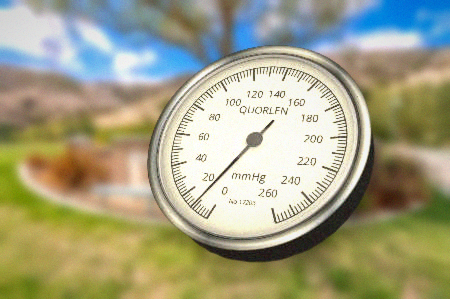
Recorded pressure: 10 mmHg
